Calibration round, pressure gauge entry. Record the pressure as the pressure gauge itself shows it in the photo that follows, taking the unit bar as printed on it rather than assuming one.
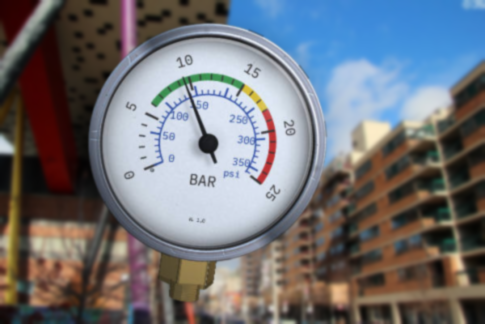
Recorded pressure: 9.5 bar
